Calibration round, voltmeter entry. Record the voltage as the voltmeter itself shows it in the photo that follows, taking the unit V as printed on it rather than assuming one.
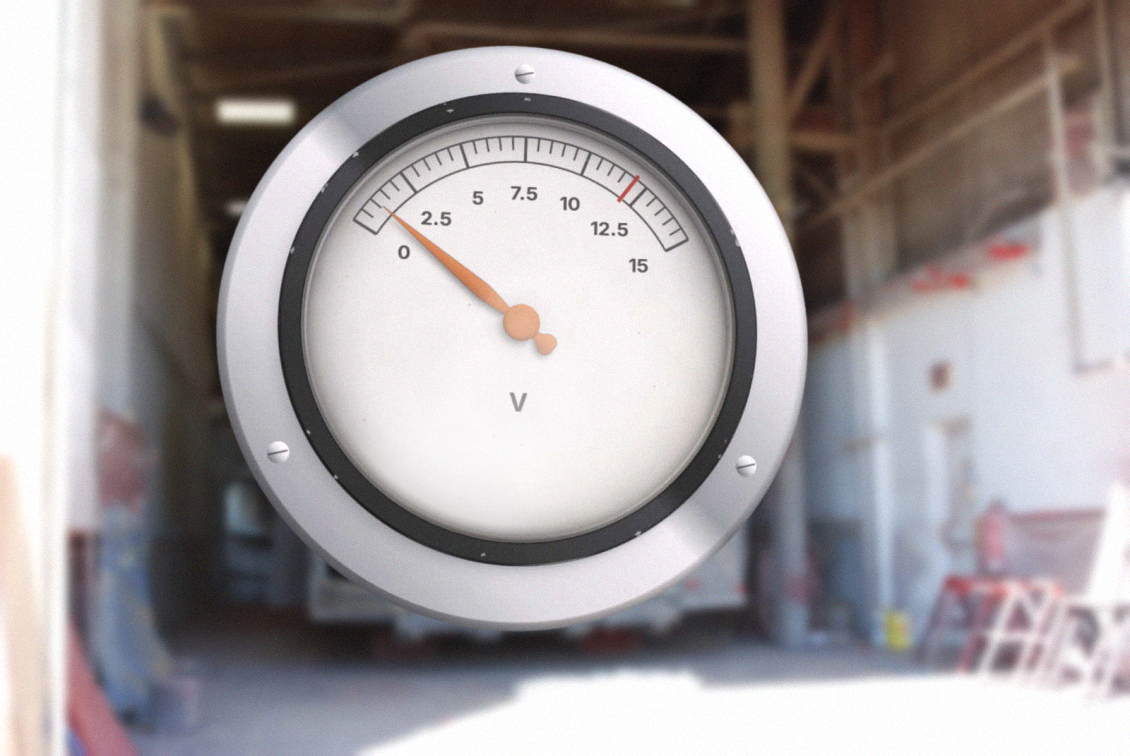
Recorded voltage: 1 V
